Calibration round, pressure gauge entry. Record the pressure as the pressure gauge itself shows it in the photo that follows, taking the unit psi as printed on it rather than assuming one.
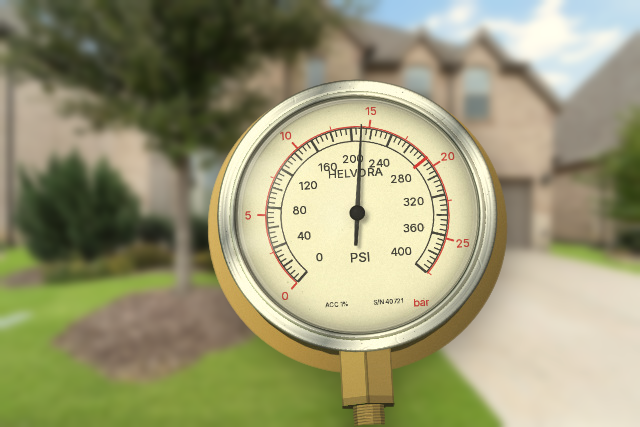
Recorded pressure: 210 psi
